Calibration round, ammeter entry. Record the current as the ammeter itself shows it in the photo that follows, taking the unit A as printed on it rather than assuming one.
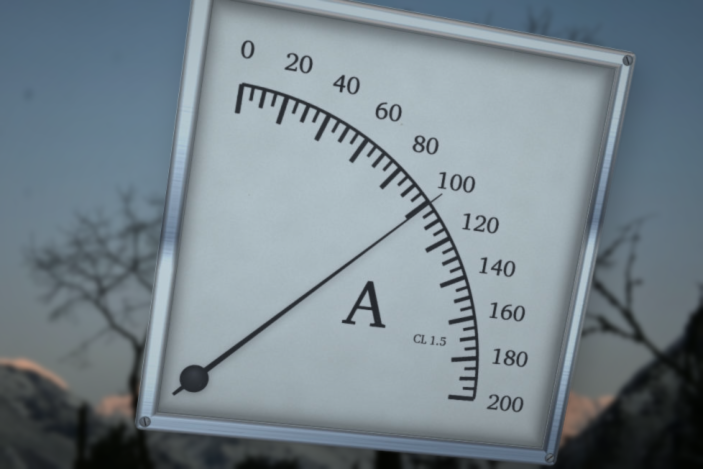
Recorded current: 100 A
